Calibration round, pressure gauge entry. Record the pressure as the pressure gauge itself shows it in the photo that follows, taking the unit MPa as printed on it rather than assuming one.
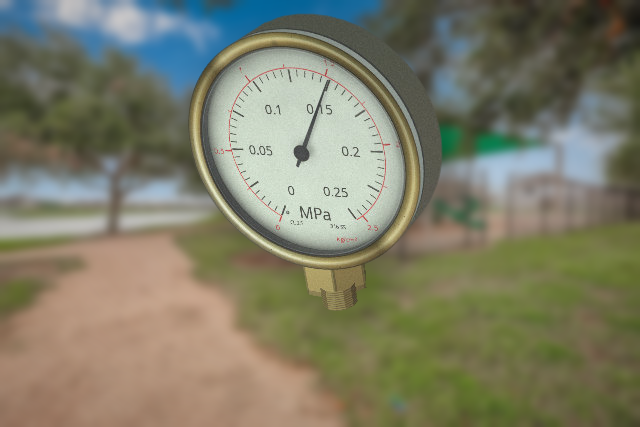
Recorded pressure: 0.15 MPa
